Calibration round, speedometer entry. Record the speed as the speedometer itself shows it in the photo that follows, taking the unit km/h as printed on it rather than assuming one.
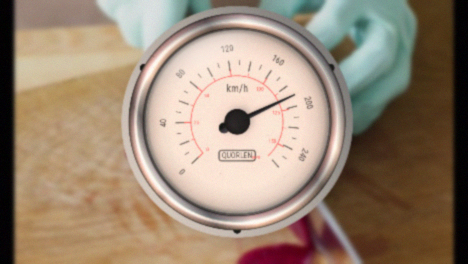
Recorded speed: 190 km/h
